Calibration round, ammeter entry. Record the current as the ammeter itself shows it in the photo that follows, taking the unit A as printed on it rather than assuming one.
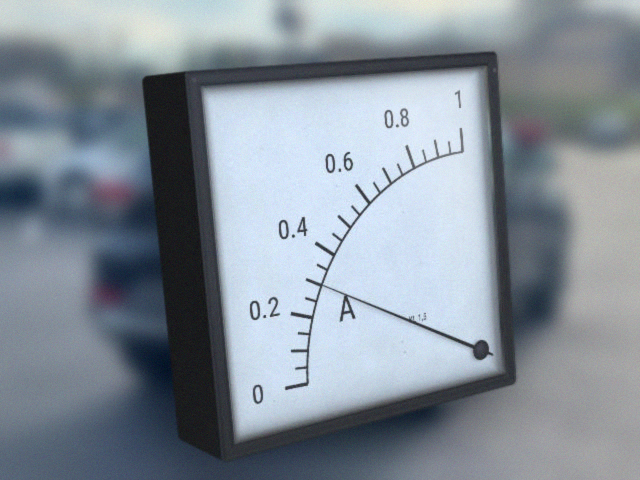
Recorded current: 0.3 A
